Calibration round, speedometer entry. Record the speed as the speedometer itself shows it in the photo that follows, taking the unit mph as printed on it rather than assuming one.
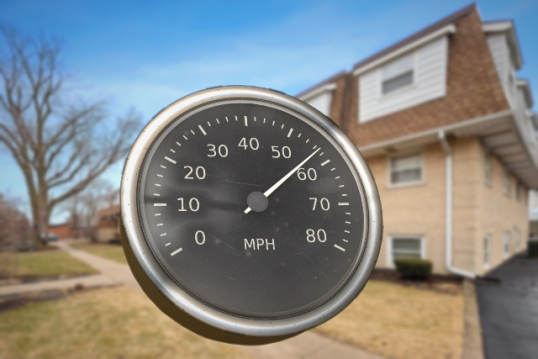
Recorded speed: 57 mph
